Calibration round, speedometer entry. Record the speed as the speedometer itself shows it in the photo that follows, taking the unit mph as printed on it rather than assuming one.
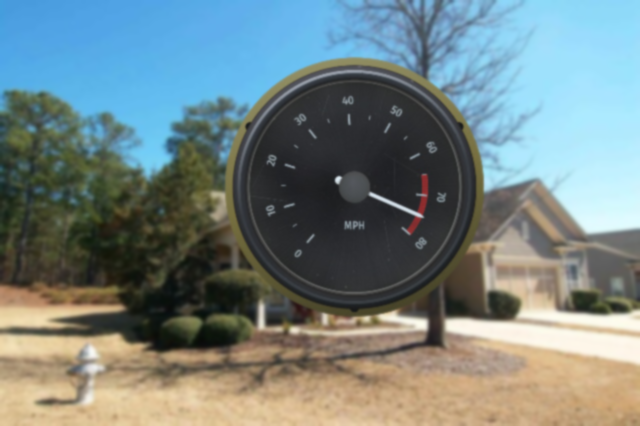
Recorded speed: 75 mph
